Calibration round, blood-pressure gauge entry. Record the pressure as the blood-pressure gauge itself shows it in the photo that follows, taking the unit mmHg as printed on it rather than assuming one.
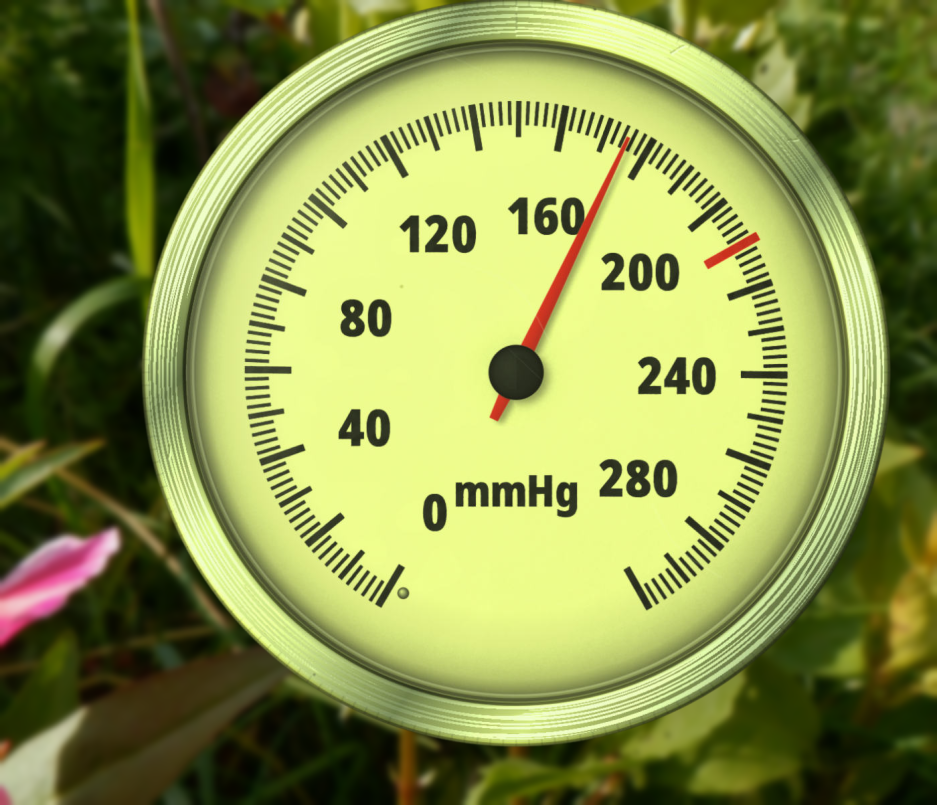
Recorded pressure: 175 mmHg
